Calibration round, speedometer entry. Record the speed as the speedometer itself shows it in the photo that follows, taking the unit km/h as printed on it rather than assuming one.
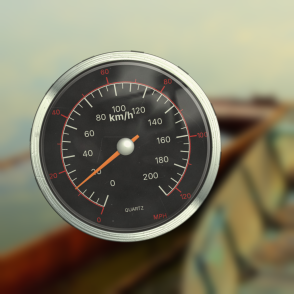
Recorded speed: 20 km/h
